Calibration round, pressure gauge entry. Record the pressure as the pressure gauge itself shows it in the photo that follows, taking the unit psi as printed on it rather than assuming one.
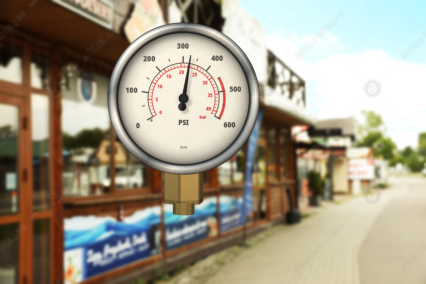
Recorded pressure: 325 psi
